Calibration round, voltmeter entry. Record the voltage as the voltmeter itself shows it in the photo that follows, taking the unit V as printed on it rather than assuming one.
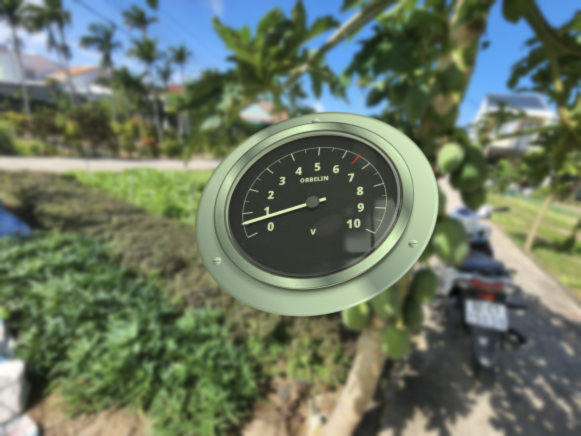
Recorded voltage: 0.5 V
